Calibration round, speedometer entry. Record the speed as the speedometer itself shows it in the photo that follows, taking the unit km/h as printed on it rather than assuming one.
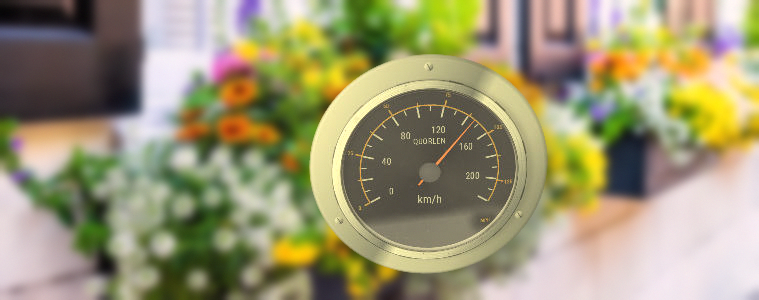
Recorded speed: 145 km/h
